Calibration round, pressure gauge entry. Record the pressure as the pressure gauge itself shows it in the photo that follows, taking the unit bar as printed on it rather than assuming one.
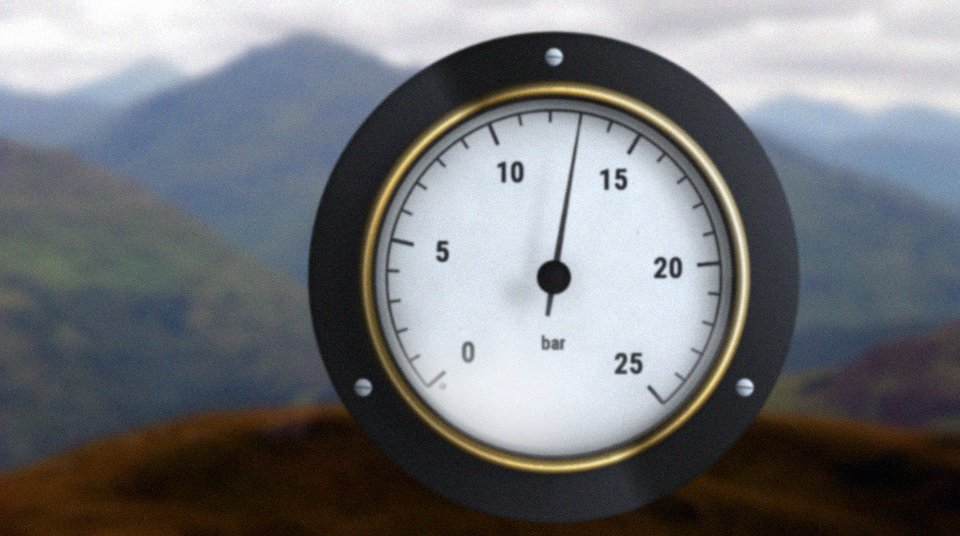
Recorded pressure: 13 bar
